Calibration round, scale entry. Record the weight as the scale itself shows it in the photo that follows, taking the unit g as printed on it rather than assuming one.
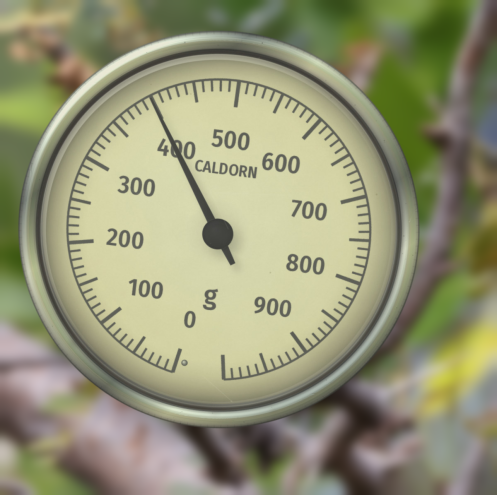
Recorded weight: 400 g
